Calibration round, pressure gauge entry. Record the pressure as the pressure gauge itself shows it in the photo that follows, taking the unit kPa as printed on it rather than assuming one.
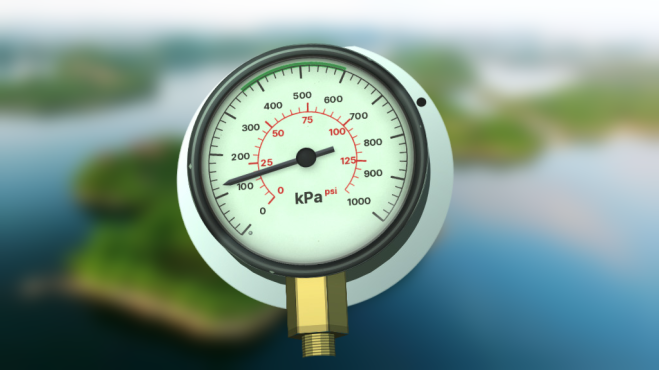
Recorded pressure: 120 kPa
